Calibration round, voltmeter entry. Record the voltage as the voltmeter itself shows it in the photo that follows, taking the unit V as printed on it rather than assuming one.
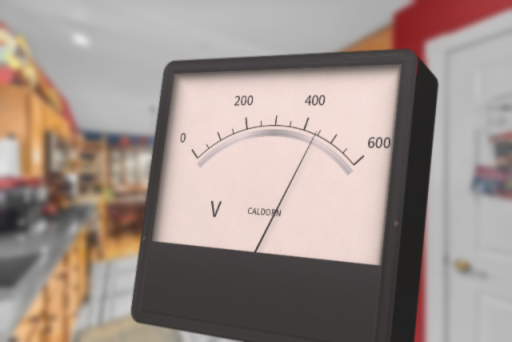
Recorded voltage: 450 V
